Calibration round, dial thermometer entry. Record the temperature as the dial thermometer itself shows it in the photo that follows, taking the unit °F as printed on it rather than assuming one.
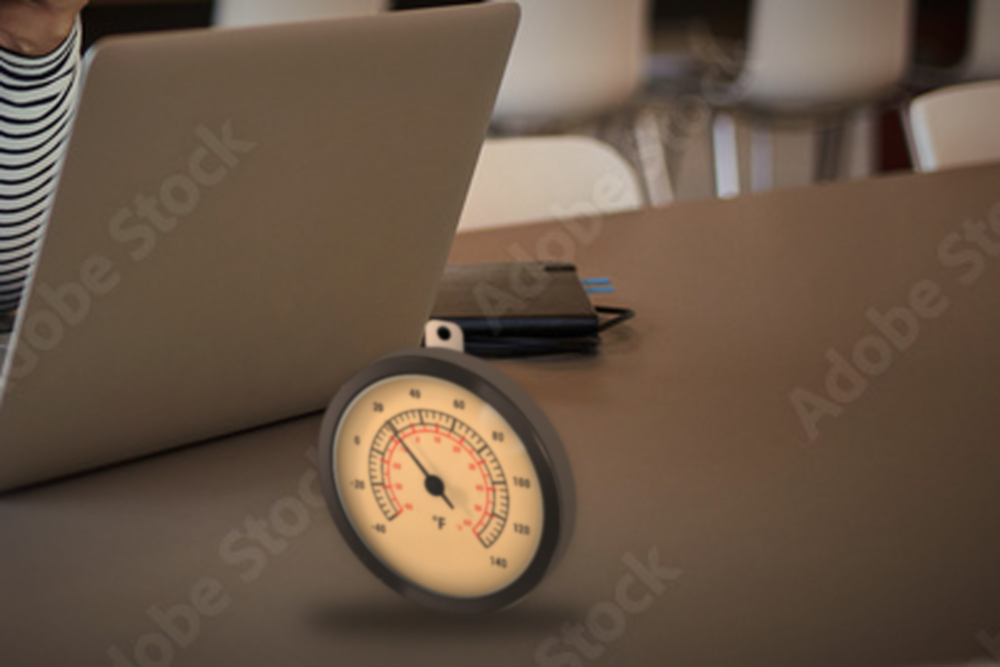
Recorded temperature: 20 °F
